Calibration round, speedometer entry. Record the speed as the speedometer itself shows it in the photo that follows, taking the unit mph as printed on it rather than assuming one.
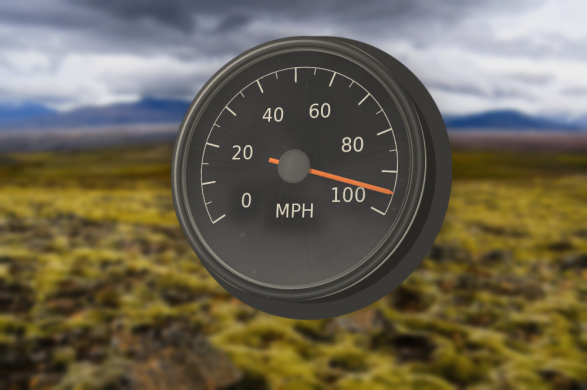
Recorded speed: 95 mph
